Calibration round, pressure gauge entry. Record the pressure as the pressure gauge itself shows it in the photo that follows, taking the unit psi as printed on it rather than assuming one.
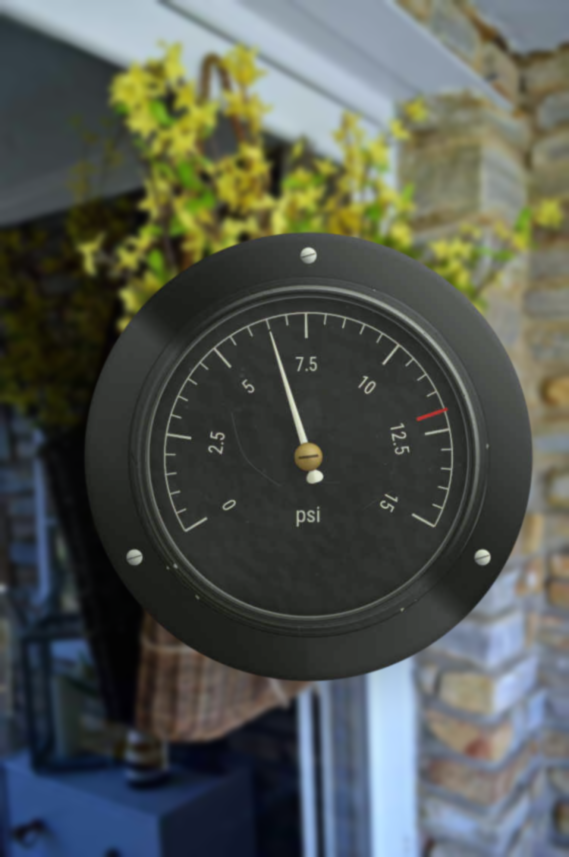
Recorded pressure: 6.5 psi
